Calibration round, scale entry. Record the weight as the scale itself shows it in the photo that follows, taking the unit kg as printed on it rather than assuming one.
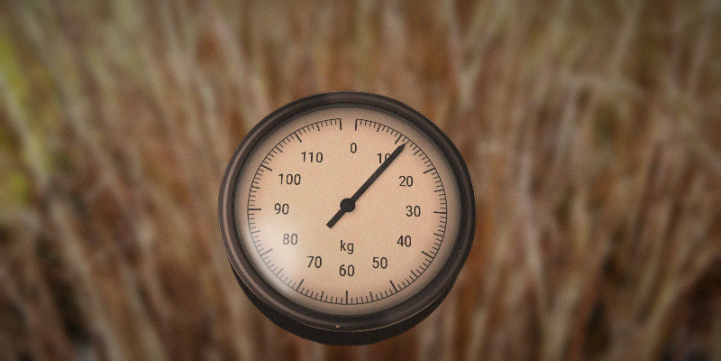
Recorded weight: 12 kg
